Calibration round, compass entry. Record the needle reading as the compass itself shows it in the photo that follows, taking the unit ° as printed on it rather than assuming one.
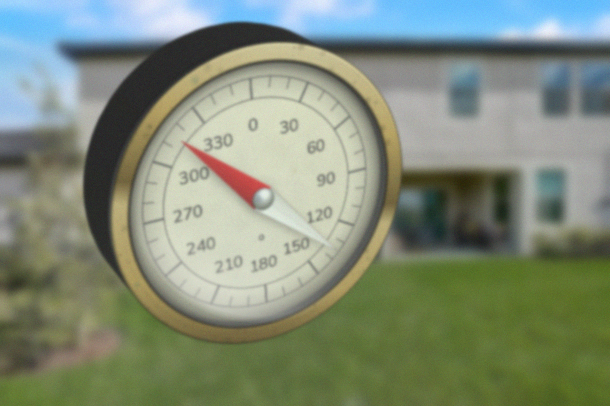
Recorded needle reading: 315 °
